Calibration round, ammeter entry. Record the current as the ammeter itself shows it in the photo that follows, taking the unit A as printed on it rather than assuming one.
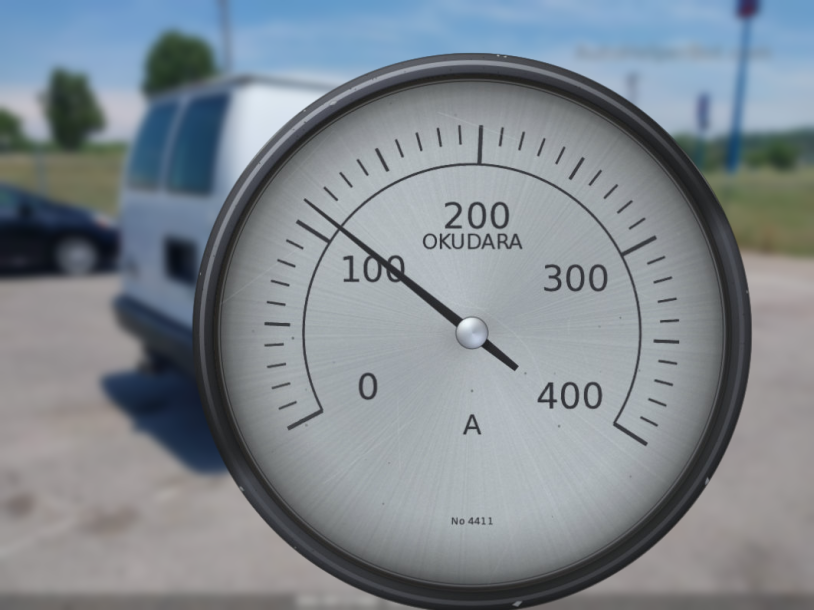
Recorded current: 110 A
